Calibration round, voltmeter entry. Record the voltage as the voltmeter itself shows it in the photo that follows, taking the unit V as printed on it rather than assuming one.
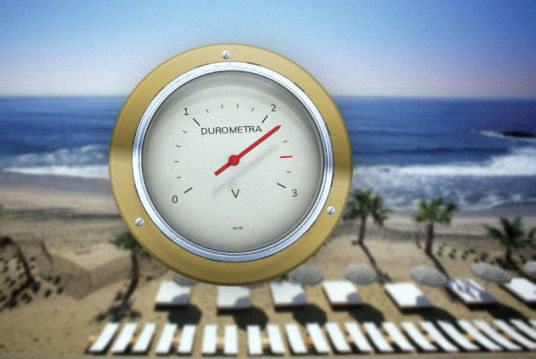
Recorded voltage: 2.2 V
